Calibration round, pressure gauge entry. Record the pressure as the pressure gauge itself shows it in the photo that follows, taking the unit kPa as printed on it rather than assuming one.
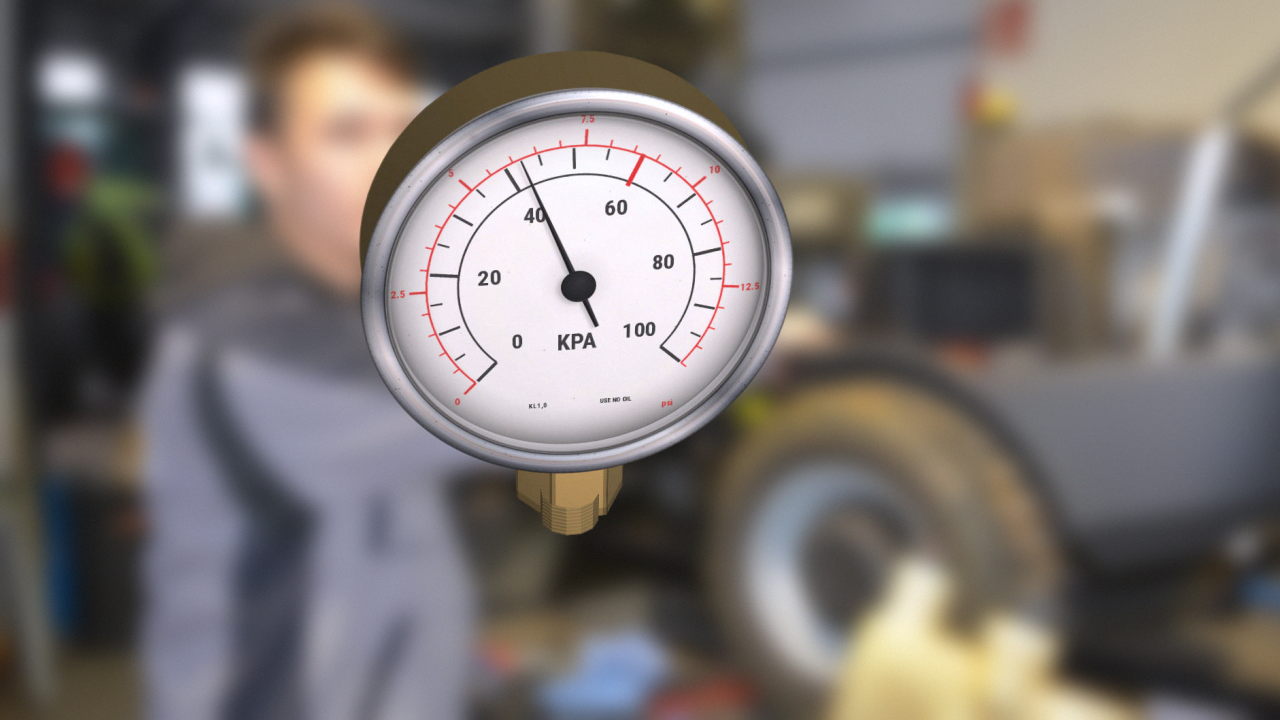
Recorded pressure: 42.5 kPa
